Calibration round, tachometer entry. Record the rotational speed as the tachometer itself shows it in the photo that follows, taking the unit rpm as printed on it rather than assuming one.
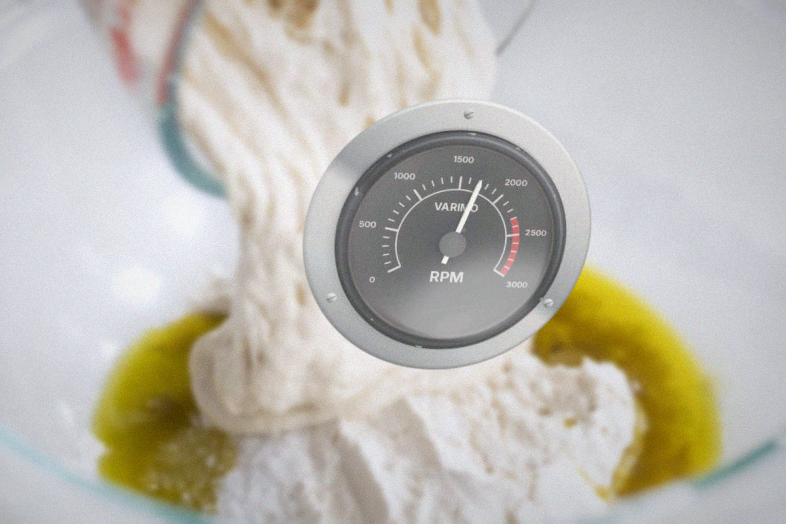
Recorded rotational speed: 1700 rpm
